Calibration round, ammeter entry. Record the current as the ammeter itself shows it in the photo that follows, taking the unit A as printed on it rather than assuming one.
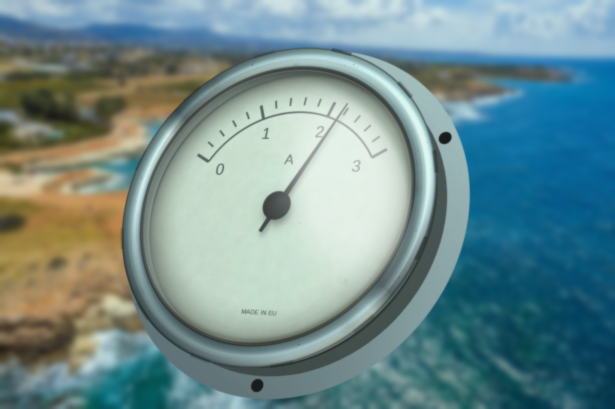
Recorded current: 2.2 A
